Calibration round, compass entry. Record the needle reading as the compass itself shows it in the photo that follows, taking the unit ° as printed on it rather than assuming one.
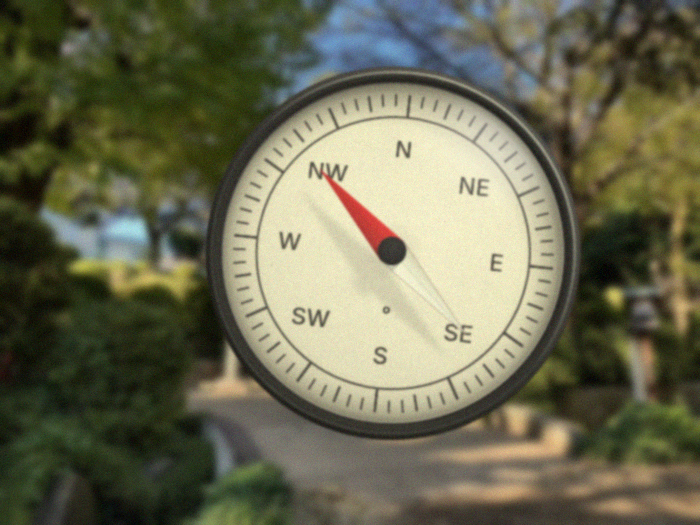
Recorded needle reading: 312.5 °
